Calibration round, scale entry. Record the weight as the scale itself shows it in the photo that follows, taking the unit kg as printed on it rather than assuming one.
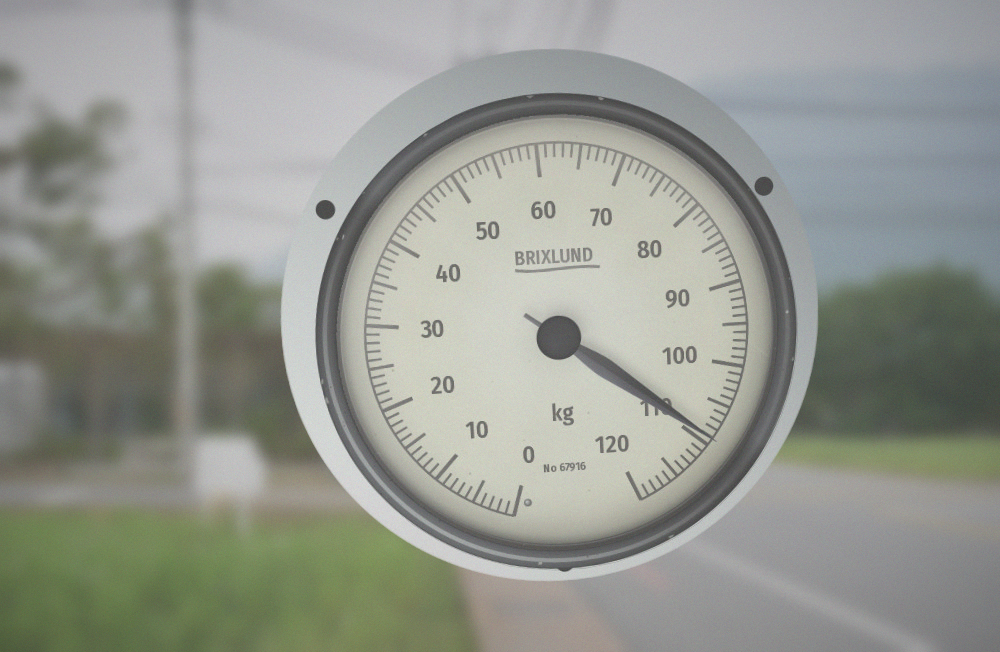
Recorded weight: 109 kg
